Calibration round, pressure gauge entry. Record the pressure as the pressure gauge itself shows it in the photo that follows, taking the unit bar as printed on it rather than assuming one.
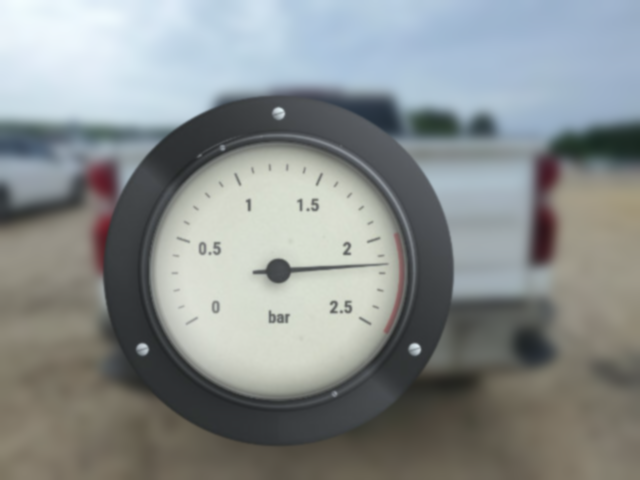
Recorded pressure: 2.15 bar
